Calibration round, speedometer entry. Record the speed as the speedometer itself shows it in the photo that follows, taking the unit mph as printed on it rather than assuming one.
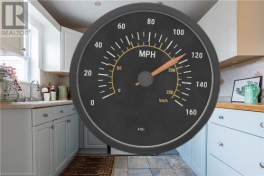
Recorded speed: 115 mph
